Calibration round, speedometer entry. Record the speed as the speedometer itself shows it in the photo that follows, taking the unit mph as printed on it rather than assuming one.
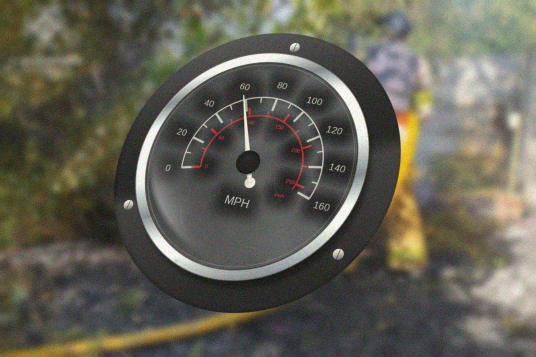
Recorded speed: 60 mph
